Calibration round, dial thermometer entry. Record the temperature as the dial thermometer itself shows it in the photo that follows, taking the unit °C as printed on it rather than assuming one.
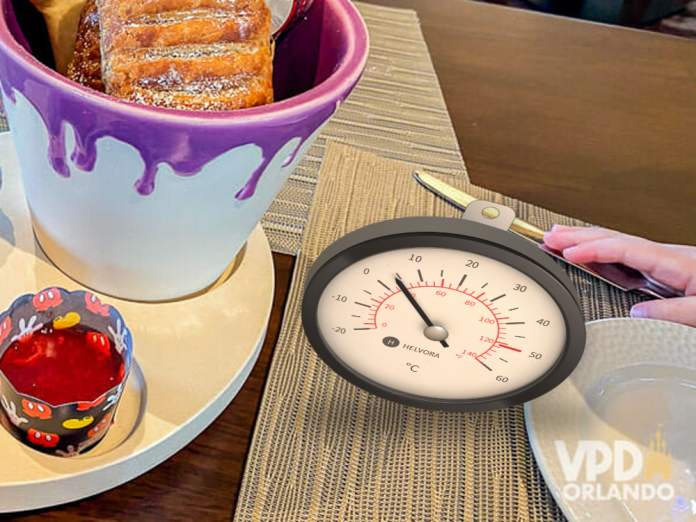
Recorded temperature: 5 °C
